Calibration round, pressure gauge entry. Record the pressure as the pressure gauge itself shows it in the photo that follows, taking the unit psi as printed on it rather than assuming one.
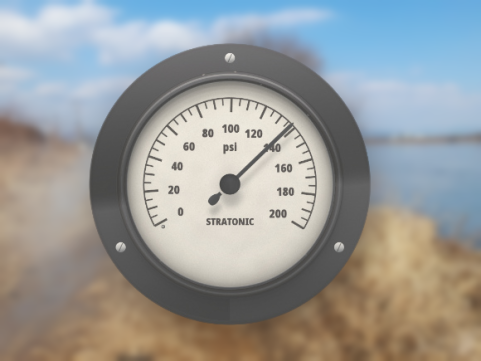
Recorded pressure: 137.5 psi
